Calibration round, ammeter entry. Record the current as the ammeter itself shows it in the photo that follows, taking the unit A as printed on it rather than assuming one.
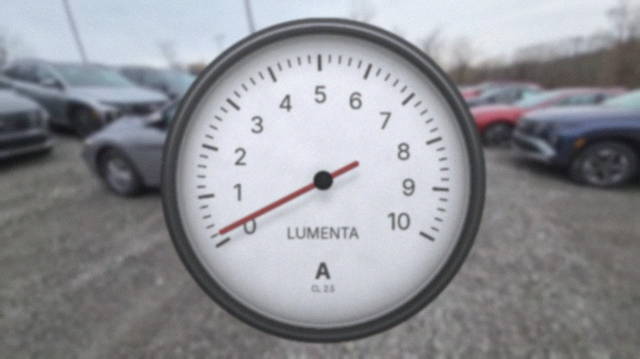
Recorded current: 0.2 A
